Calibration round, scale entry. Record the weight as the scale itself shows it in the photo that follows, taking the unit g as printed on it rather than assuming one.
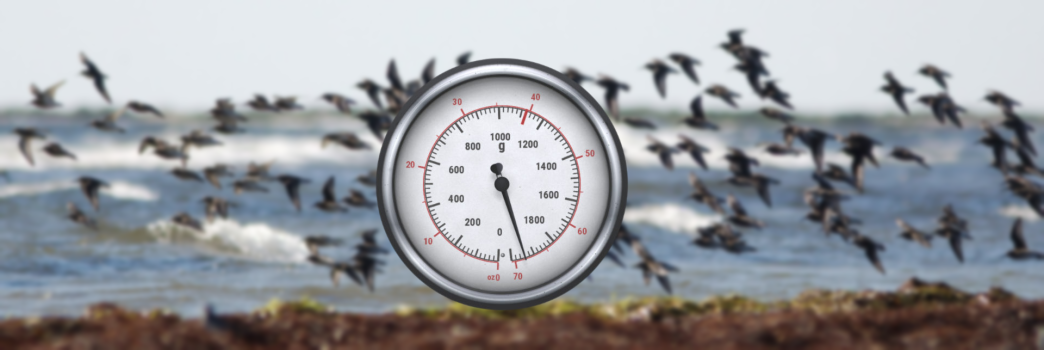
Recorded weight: 1940 g
